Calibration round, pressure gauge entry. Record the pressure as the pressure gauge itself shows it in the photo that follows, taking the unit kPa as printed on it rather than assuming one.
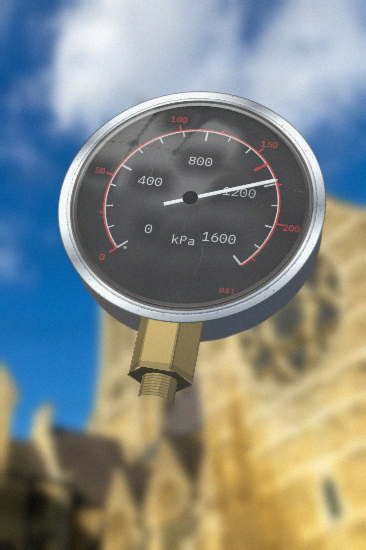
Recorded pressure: 1200 kPa
